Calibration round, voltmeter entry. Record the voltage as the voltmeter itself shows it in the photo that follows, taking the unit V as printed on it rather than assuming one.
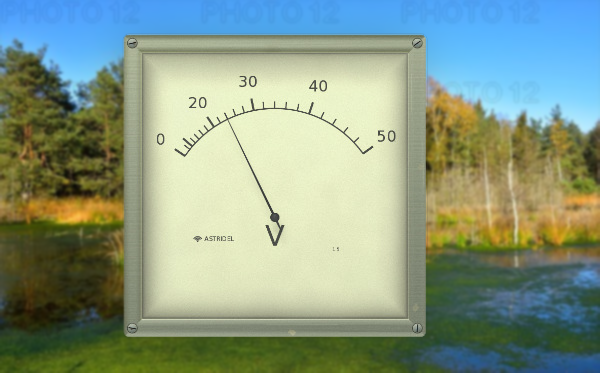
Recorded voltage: 24 V
